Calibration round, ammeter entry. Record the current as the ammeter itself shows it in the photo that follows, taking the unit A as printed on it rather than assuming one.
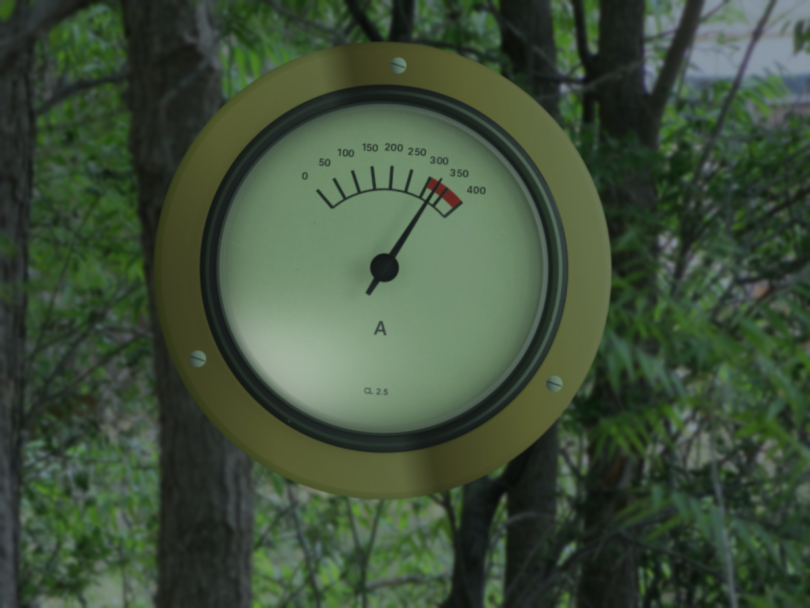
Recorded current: 325 A
